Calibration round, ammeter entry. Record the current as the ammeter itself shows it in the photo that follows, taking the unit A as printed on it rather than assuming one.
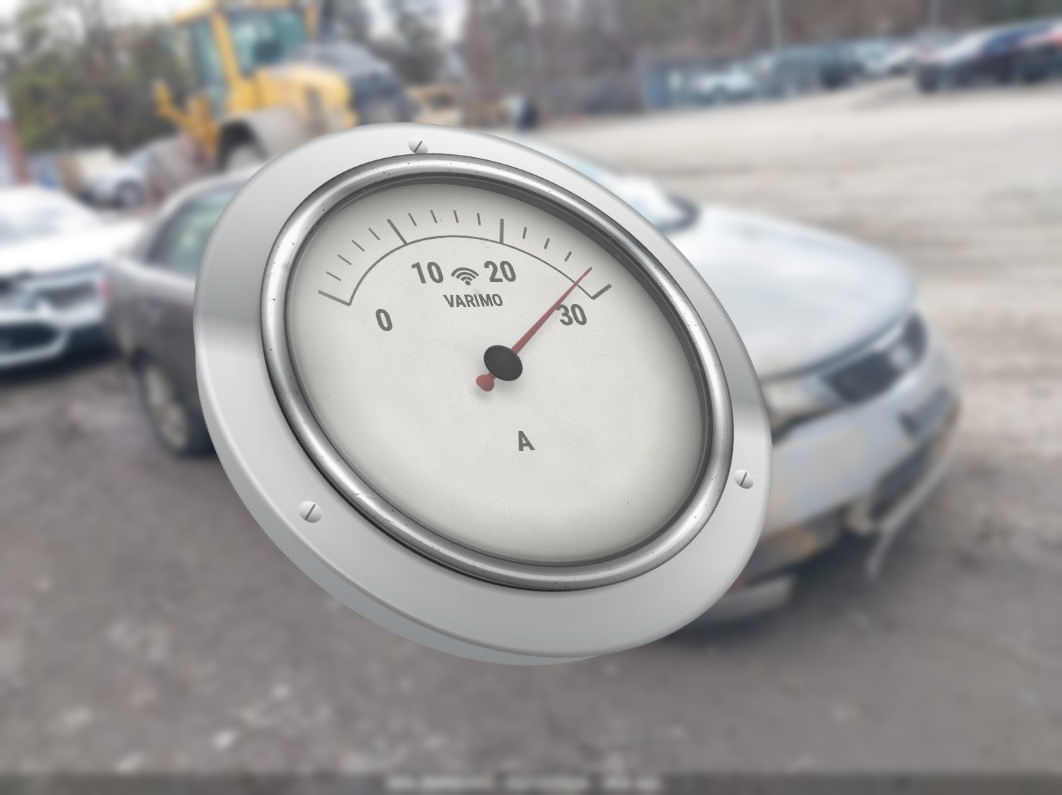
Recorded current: 28 A
